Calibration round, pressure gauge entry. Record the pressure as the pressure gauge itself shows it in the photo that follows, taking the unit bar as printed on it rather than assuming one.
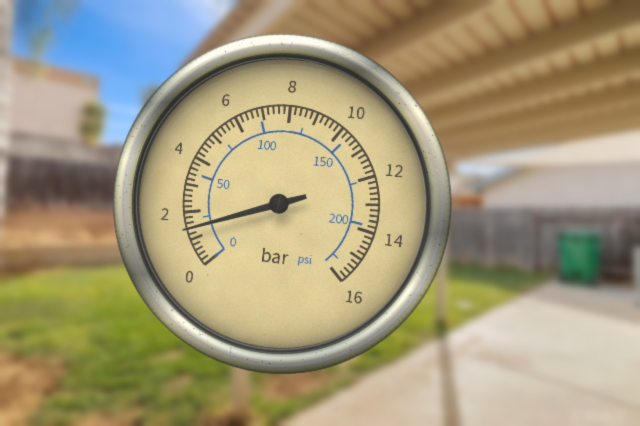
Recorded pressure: 1.4 bar
